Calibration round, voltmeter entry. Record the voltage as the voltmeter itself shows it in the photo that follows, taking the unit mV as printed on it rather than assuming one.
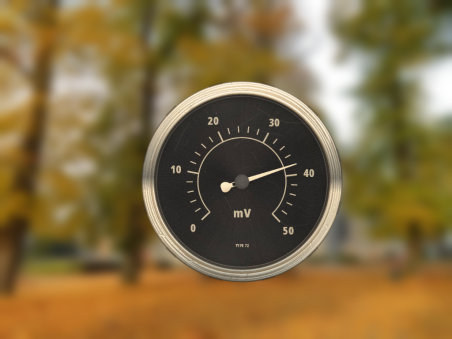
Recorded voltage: 38 mV
